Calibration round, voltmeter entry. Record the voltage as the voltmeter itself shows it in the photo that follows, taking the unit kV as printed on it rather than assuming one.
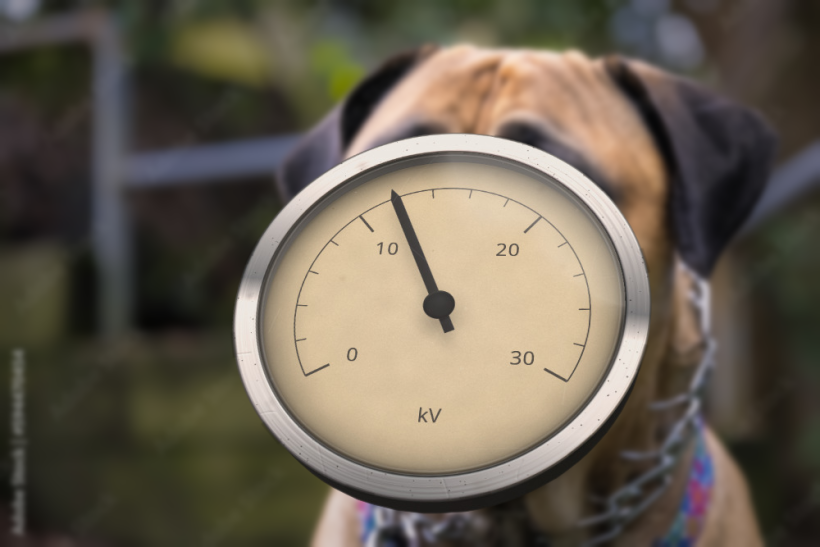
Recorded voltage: 12 kV
